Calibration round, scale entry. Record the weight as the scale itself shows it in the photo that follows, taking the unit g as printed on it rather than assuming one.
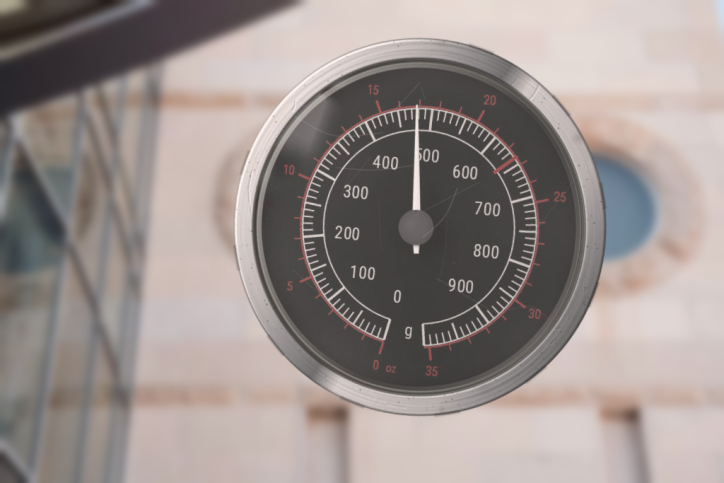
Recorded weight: 480 g
